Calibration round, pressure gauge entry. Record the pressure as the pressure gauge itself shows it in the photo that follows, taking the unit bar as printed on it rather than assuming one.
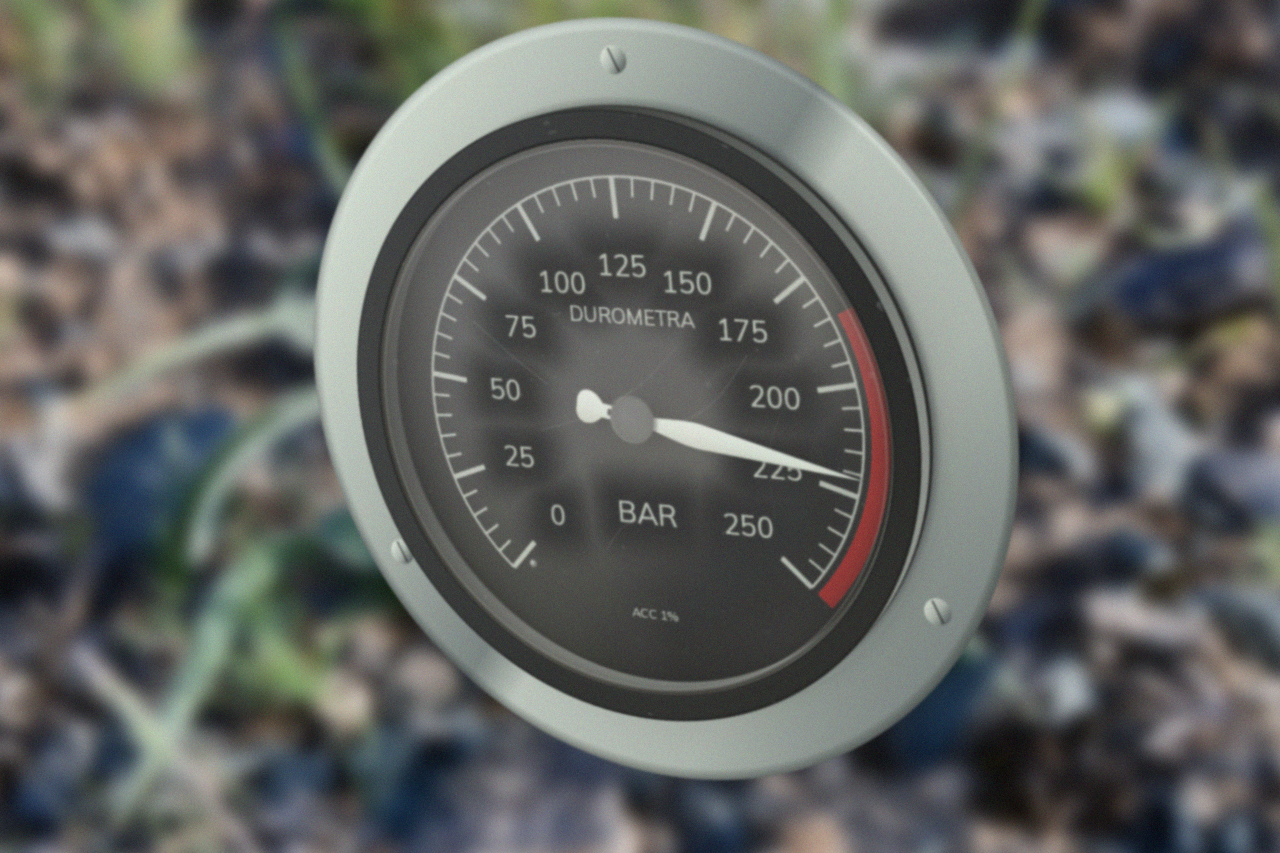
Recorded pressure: 220 bar
